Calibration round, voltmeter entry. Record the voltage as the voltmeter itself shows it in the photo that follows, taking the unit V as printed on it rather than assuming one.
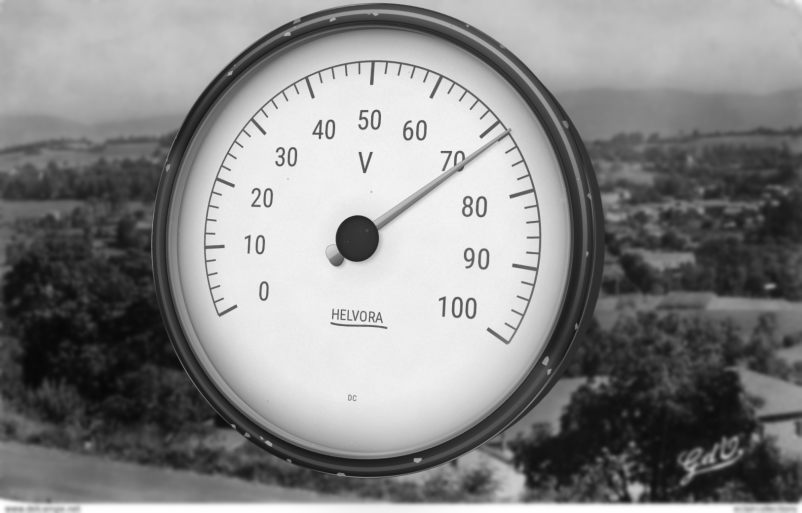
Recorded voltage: 72 V
